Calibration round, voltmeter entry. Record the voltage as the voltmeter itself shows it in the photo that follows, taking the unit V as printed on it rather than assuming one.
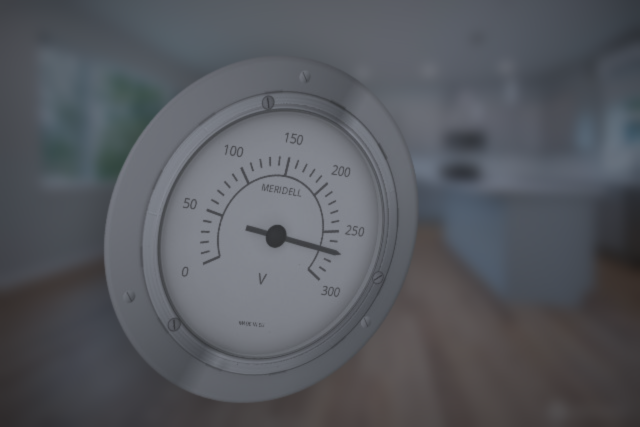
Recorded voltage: 270 V
